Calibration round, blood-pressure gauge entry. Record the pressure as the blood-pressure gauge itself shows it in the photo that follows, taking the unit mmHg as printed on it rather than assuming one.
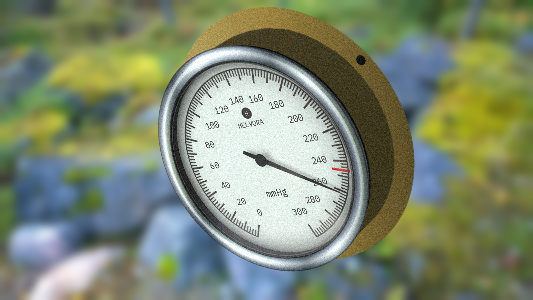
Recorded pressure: 260 mmHg
